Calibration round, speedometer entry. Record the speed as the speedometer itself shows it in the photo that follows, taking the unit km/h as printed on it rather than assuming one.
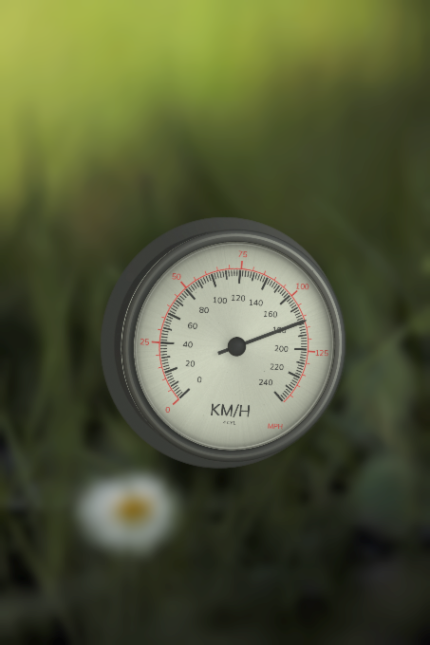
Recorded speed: 180 km/h
